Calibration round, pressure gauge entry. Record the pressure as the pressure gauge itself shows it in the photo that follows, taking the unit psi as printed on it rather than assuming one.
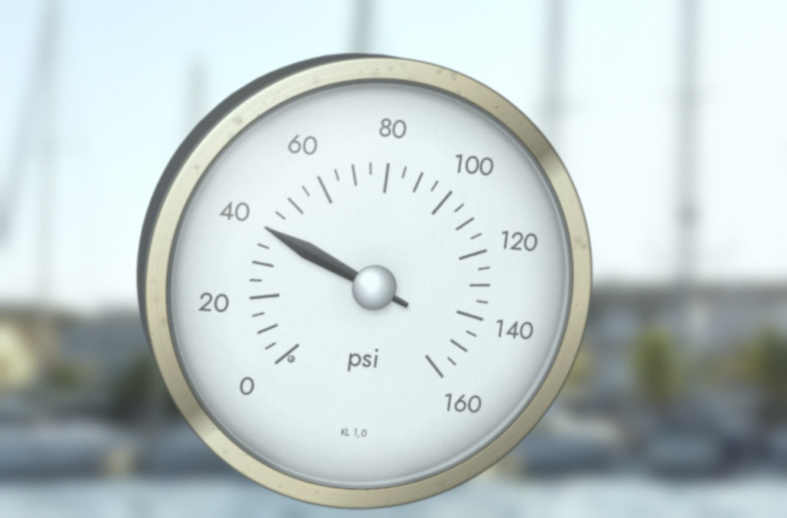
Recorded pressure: 40 psi
